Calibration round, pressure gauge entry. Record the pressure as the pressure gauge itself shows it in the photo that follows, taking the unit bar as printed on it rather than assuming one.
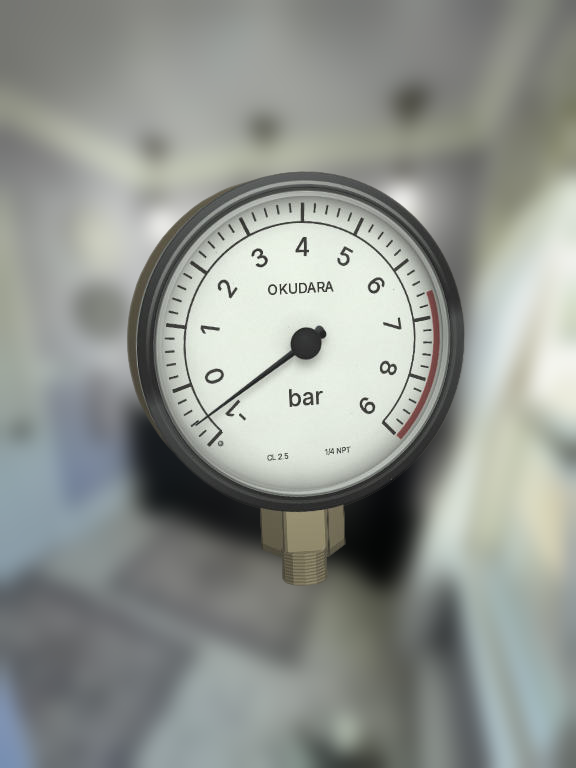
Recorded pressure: -0.6 bar
